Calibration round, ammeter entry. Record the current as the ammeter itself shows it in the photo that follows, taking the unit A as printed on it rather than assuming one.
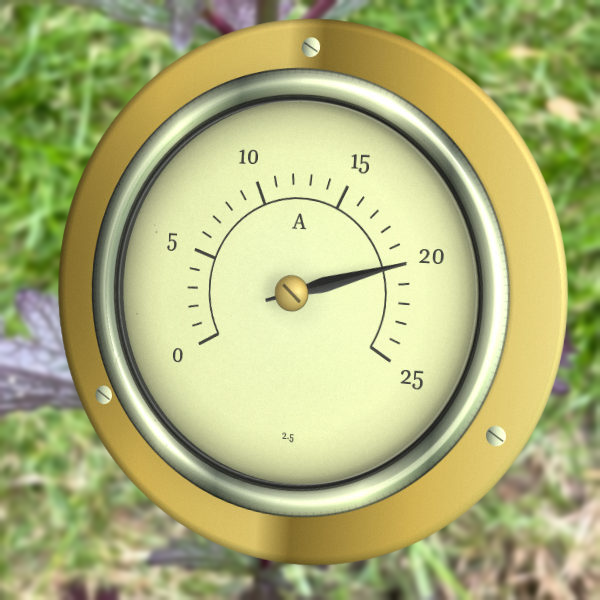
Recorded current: 20 A
